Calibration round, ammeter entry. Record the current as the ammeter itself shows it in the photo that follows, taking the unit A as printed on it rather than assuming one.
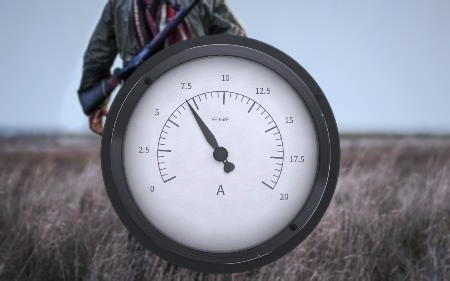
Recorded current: 7 A
